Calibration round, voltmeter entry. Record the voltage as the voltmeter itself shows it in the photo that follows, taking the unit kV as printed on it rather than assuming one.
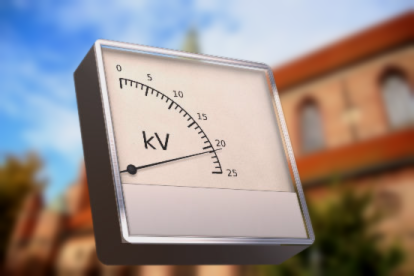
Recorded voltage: 21 kV
